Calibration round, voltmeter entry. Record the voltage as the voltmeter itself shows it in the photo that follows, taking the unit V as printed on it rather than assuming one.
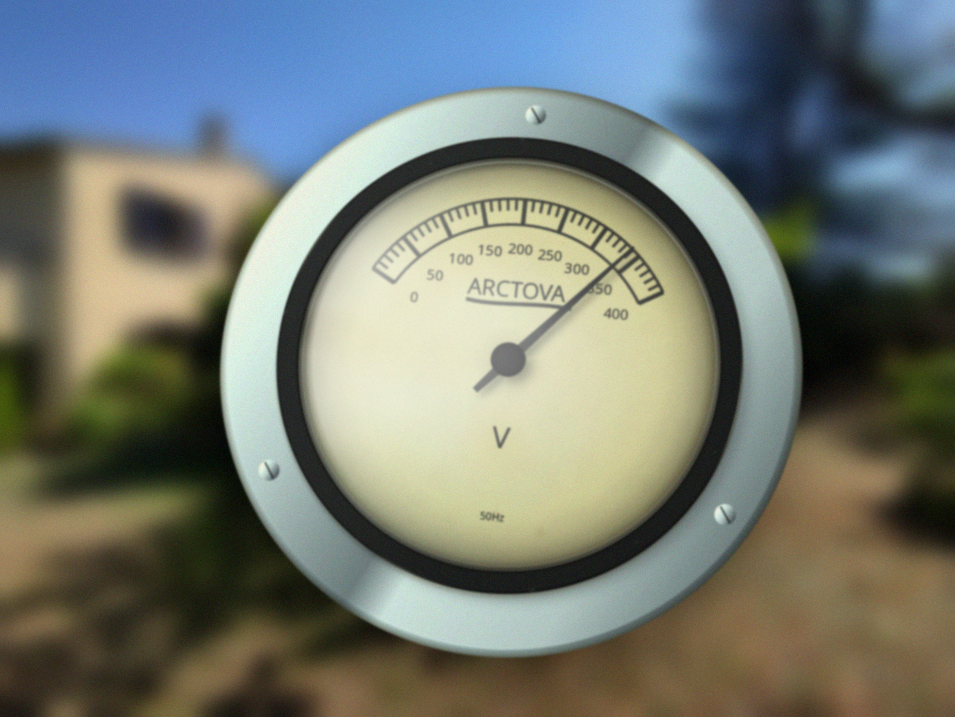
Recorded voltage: 340 V
